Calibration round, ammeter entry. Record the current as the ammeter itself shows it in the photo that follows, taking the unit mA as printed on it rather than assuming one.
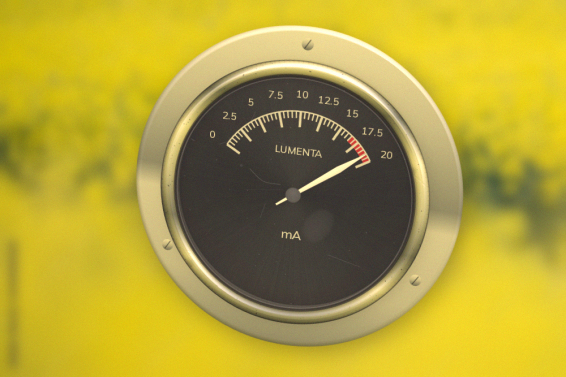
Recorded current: 19 mA
